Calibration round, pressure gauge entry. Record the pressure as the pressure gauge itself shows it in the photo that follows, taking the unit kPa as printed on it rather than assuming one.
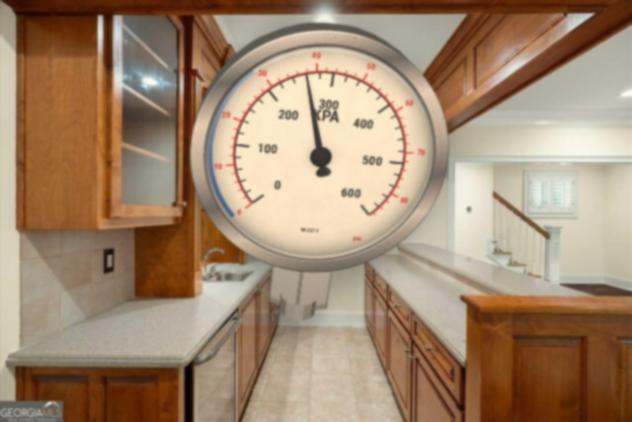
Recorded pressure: 260 kPa
